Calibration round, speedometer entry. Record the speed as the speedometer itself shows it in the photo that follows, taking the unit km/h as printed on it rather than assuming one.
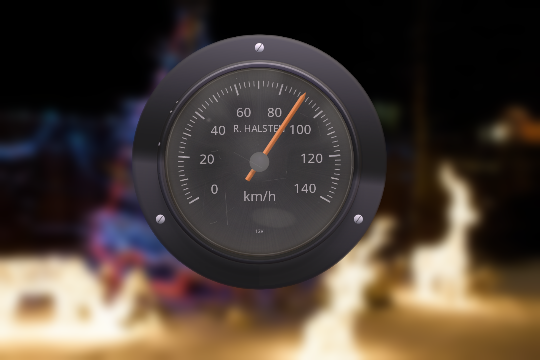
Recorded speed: 90 km/h
